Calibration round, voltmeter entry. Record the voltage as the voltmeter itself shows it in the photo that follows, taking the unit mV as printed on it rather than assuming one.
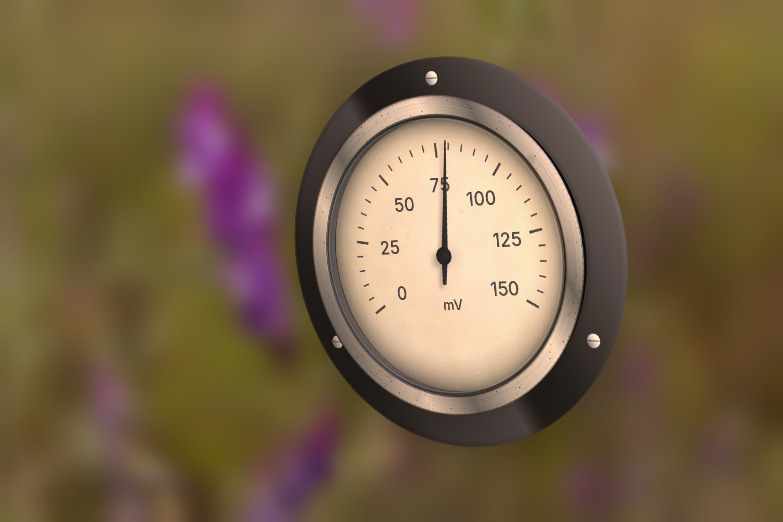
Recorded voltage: 80 mV
